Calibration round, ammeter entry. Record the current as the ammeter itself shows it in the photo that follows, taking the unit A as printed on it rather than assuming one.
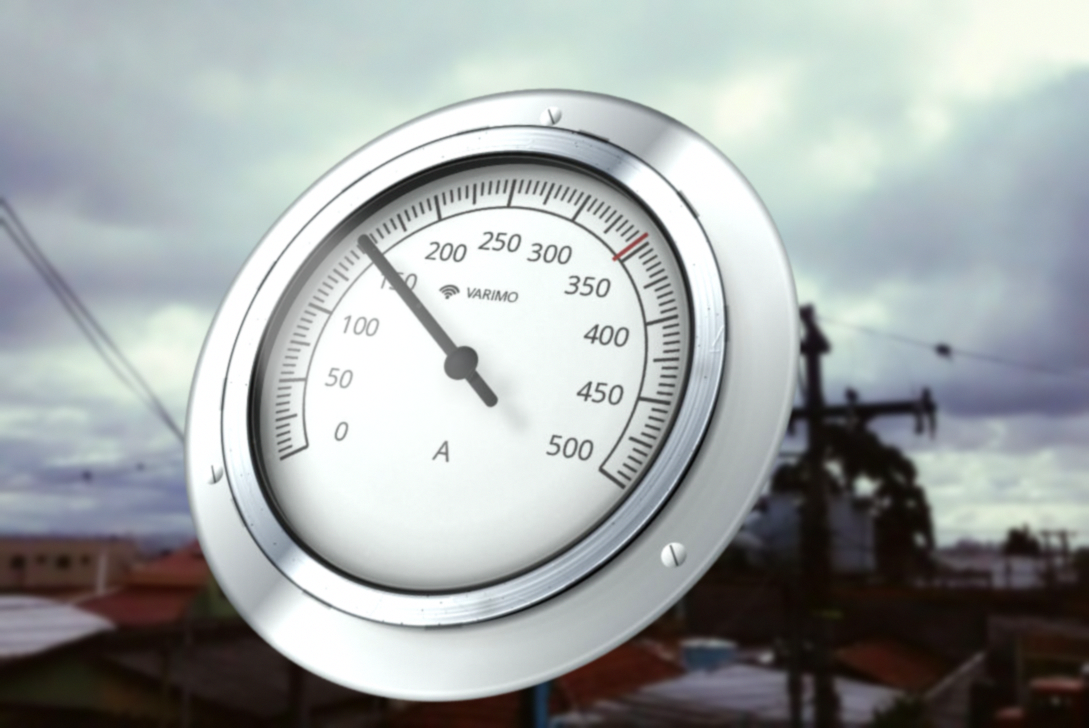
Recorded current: 150 A
